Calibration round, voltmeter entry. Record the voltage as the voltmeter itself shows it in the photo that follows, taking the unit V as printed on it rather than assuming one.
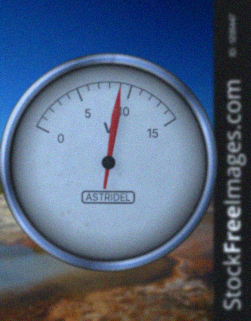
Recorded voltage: 9 V
